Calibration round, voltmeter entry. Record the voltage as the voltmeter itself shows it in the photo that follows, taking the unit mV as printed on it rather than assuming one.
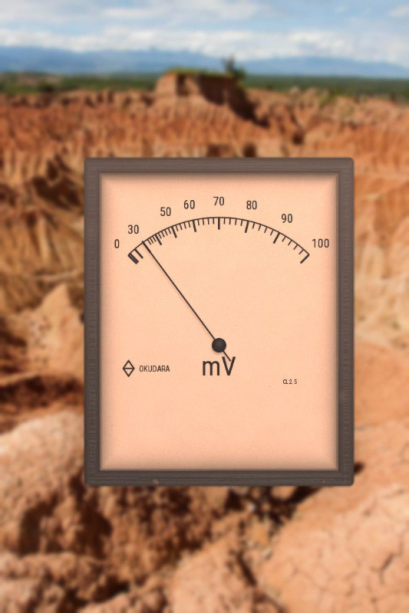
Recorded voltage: 30 mV
